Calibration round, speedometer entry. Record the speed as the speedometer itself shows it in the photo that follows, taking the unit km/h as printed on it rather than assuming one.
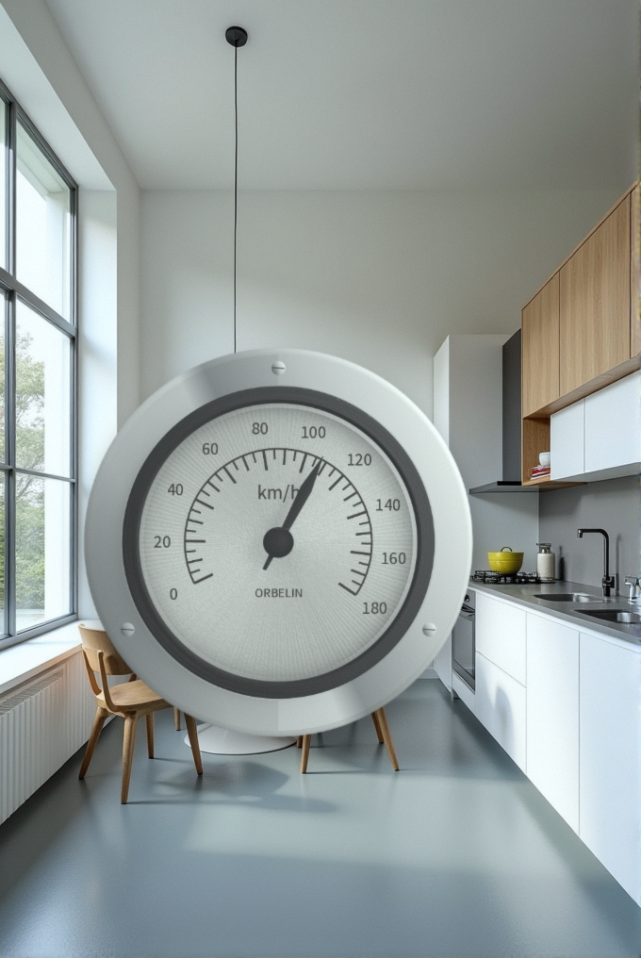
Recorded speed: 107.5 km/h
